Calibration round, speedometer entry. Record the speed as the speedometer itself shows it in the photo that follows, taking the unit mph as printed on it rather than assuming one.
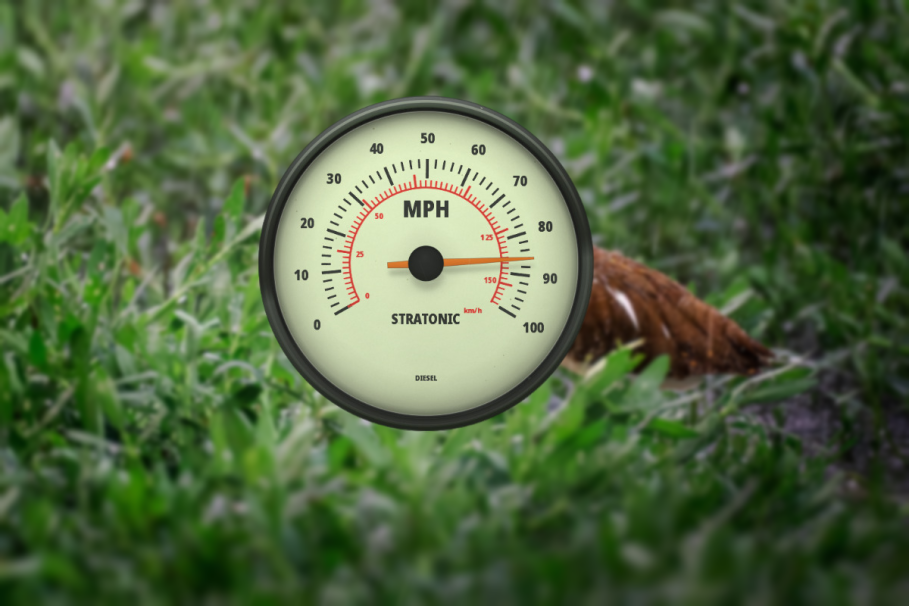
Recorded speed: 86 mph
